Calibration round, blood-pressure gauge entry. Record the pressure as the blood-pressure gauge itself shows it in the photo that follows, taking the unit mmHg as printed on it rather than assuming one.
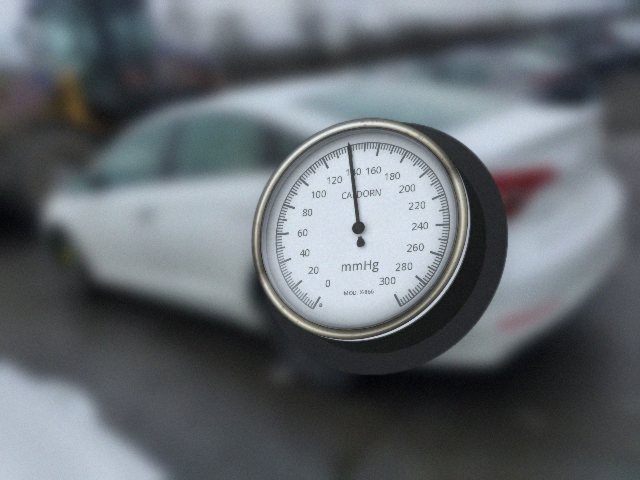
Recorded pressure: 140 mmHg
